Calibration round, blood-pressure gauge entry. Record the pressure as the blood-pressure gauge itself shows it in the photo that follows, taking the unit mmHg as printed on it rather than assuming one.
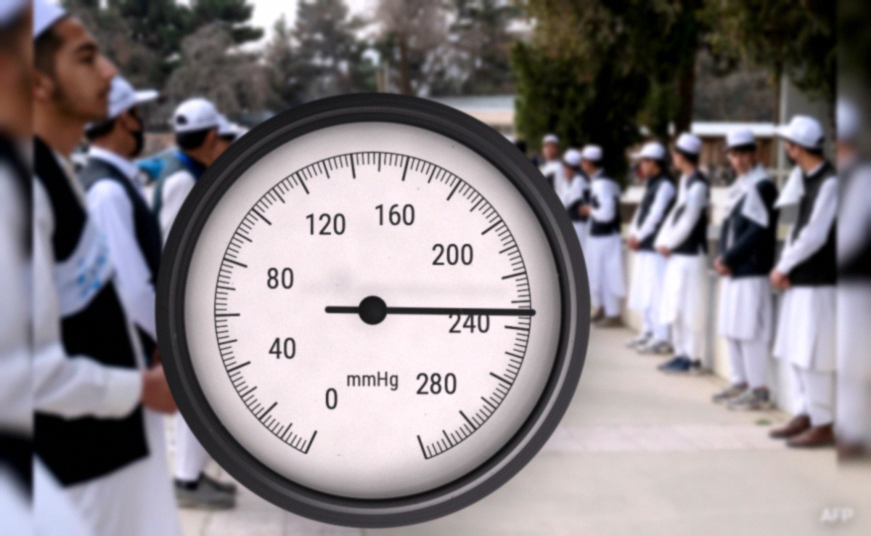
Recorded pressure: 234 mmHg
